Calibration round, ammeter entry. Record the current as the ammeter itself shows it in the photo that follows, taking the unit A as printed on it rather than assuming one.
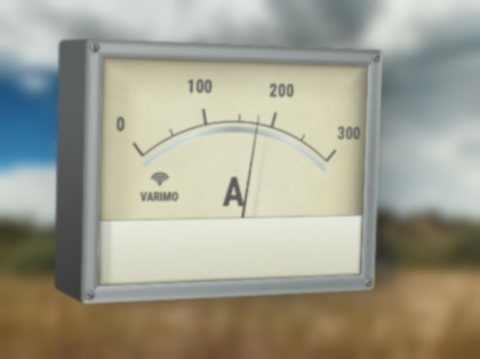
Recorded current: 175 A
